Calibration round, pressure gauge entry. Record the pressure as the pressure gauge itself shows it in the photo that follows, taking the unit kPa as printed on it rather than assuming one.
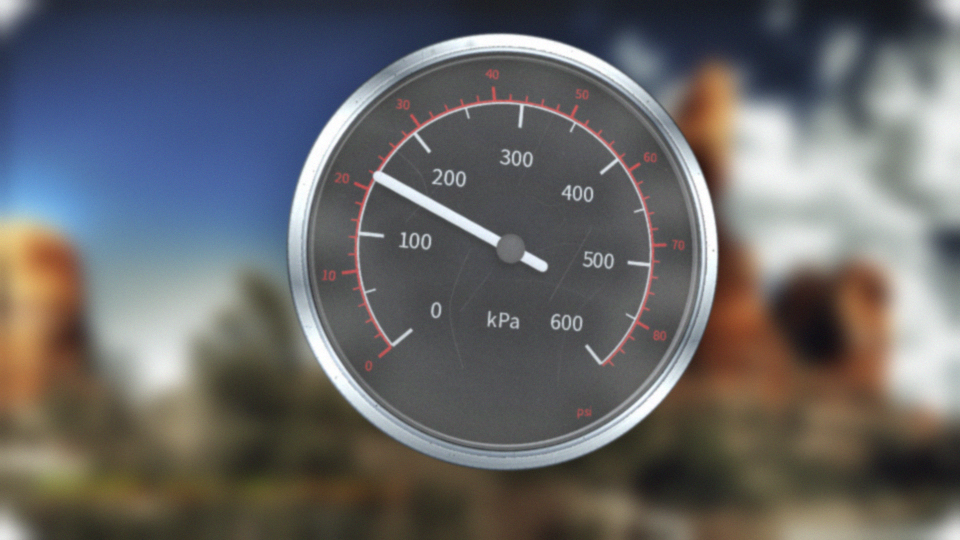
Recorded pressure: 150 kPa
